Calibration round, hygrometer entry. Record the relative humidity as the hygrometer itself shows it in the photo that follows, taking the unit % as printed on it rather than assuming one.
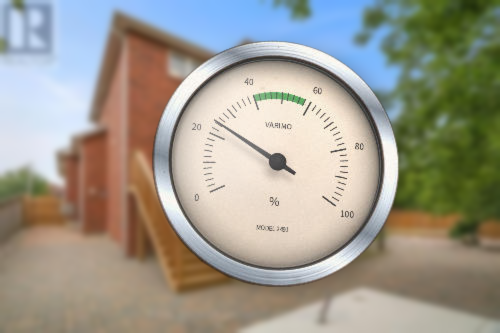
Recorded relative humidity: 24 %
